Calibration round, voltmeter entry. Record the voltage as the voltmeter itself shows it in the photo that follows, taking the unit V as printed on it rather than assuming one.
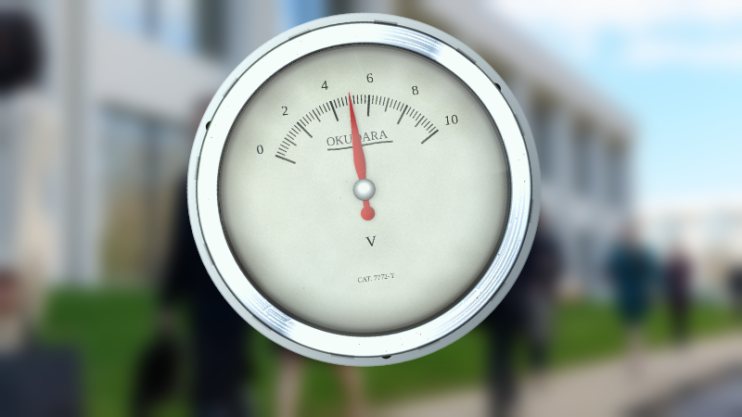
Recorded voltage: 5 V
